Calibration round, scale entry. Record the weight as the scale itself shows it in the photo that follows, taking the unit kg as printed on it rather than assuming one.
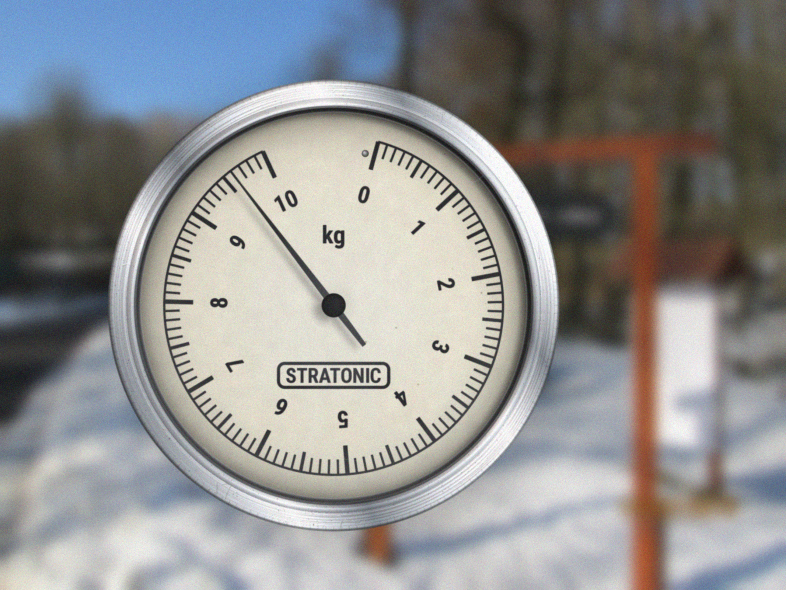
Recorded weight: 9.6 kg
